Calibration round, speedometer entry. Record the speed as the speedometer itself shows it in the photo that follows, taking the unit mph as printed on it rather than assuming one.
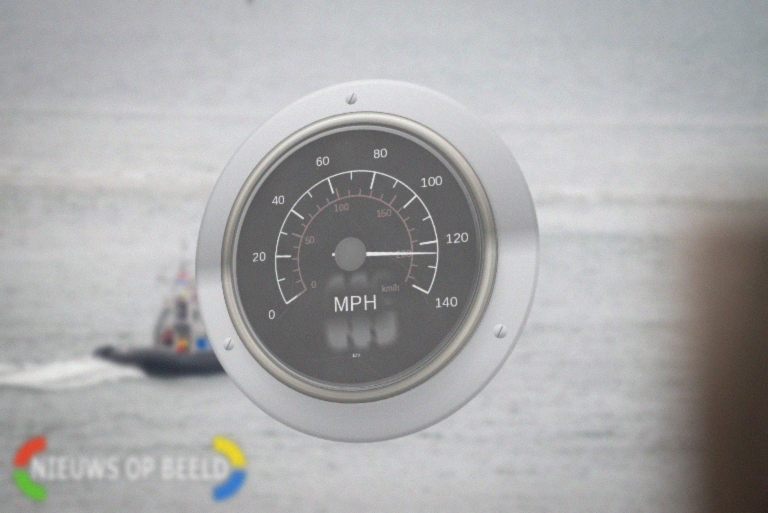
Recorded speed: 125 mph
